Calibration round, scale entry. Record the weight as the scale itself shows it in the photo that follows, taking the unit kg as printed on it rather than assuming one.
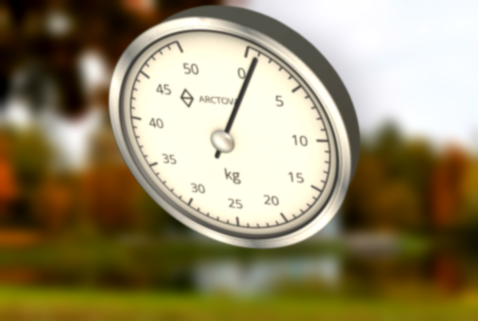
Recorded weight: 1 kg
